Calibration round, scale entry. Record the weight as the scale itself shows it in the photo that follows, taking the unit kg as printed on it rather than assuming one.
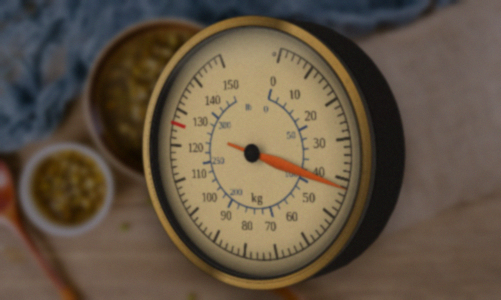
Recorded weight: 42 kg
